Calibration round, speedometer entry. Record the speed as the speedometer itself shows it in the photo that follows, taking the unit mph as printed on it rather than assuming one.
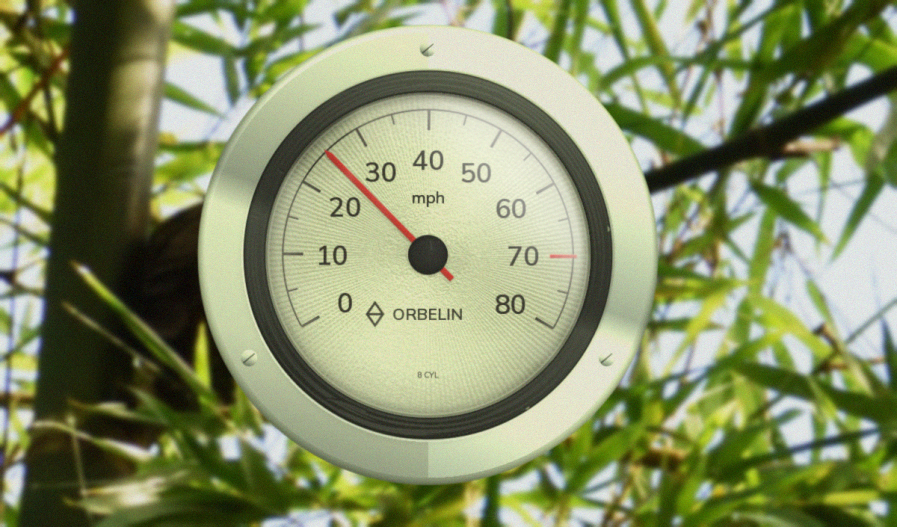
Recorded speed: 25 mph
